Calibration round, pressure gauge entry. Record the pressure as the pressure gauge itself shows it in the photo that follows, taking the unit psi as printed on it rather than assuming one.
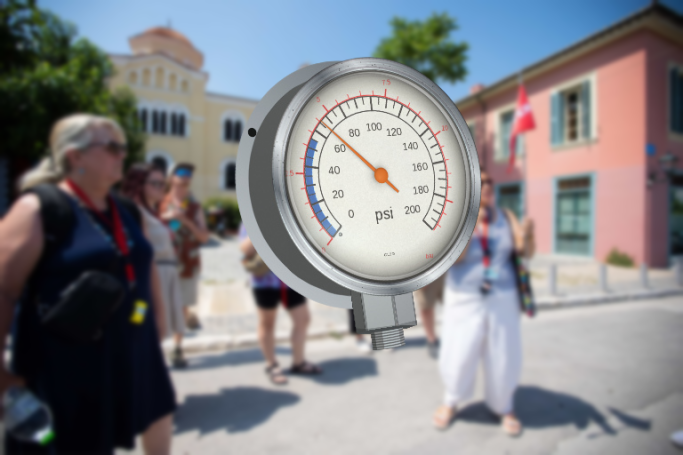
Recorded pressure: 65 psi
